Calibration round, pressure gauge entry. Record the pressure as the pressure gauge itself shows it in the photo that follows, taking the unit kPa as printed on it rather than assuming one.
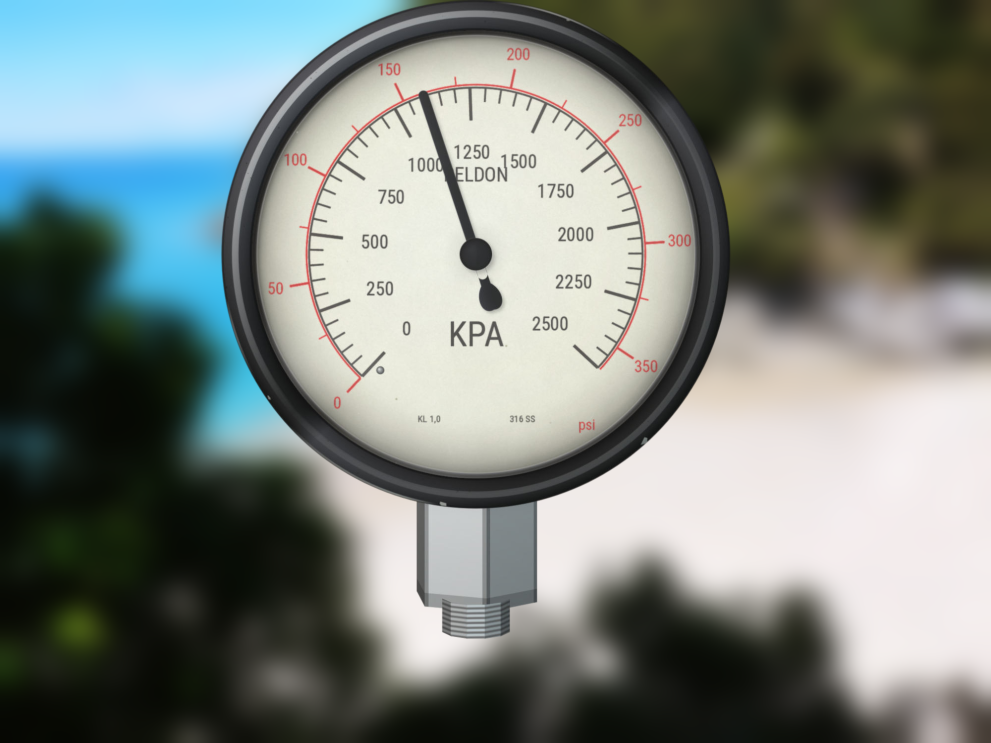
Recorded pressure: 1100 kPa
